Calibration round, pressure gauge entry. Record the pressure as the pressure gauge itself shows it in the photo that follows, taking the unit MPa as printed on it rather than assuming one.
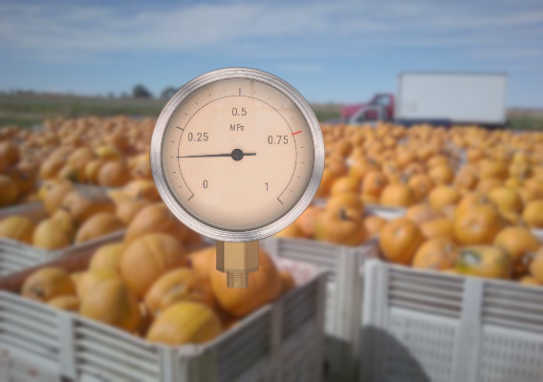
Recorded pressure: 0.15 MPa
